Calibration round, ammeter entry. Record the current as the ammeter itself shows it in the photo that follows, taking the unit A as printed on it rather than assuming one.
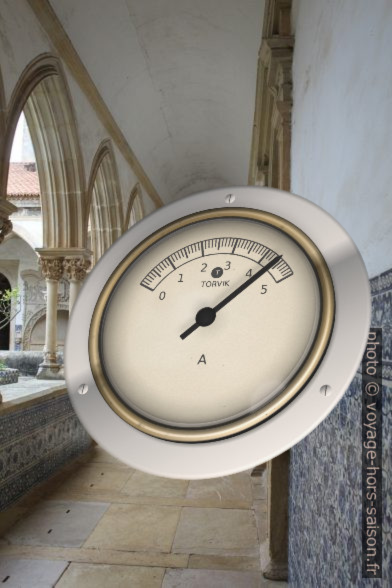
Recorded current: 4.5 A
